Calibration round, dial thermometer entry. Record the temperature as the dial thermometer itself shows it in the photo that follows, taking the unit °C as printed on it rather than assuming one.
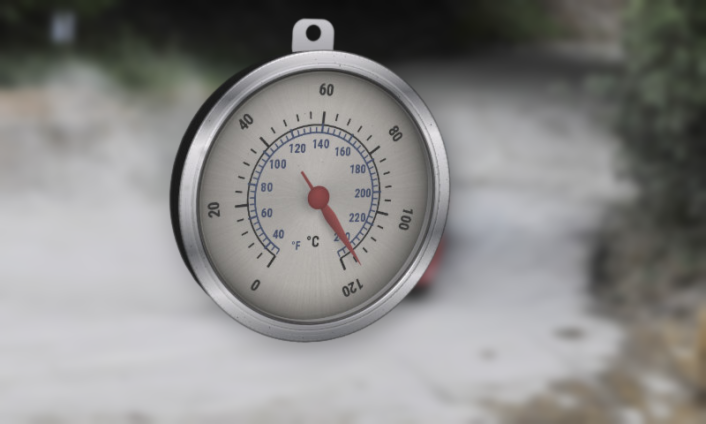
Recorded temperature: 116 °C
